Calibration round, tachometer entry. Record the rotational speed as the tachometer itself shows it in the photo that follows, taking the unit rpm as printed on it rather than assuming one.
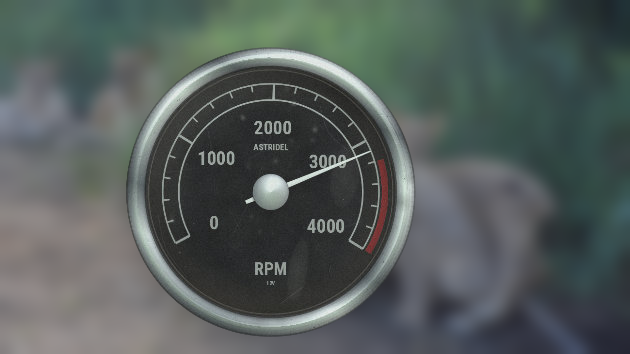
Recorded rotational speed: 3100 rpm
